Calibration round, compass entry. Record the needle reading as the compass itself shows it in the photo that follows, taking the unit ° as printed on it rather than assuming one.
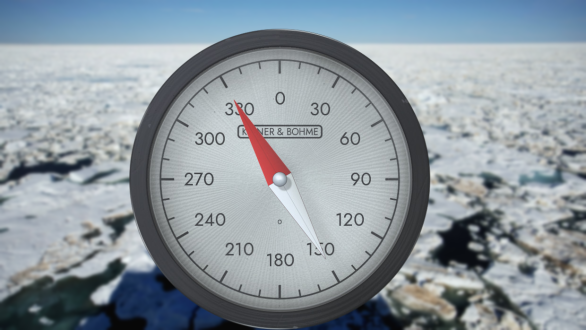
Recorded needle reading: 330 °
